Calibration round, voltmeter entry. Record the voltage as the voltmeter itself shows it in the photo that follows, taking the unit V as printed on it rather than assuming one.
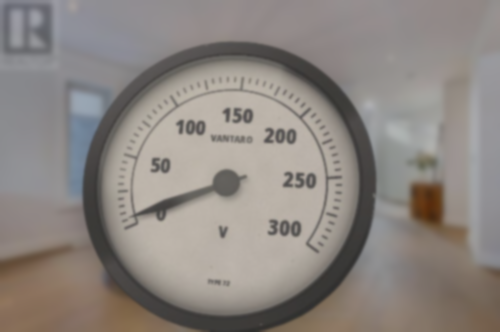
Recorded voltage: 5 V
